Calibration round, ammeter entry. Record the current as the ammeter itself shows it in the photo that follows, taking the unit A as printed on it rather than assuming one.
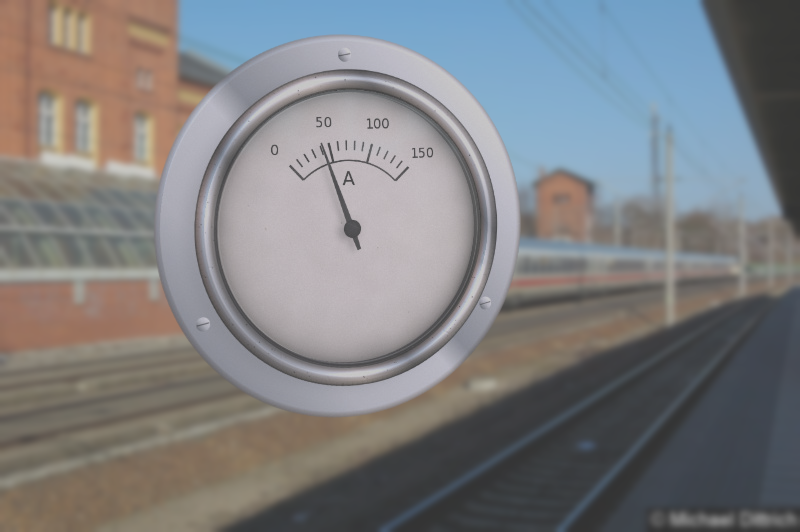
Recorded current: 40 A
